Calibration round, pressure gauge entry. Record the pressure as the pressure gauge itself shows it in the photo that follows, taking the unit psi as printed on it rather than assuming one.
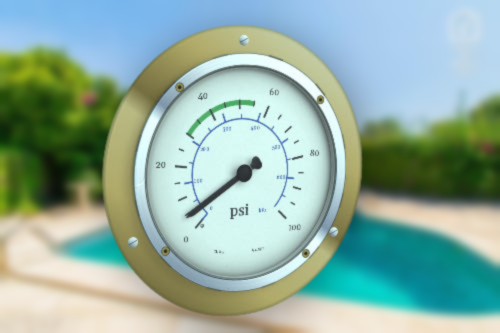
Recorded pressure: 5 psi
